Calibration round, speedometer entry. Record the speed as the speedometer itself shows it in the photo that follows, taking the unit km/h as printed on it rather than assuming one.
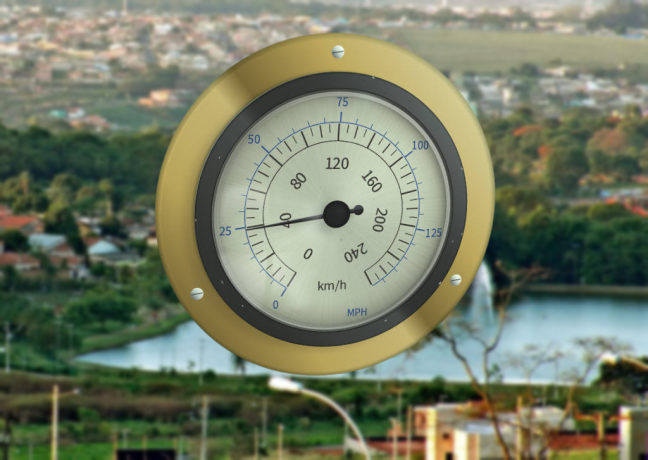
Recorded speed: 40 km/h
